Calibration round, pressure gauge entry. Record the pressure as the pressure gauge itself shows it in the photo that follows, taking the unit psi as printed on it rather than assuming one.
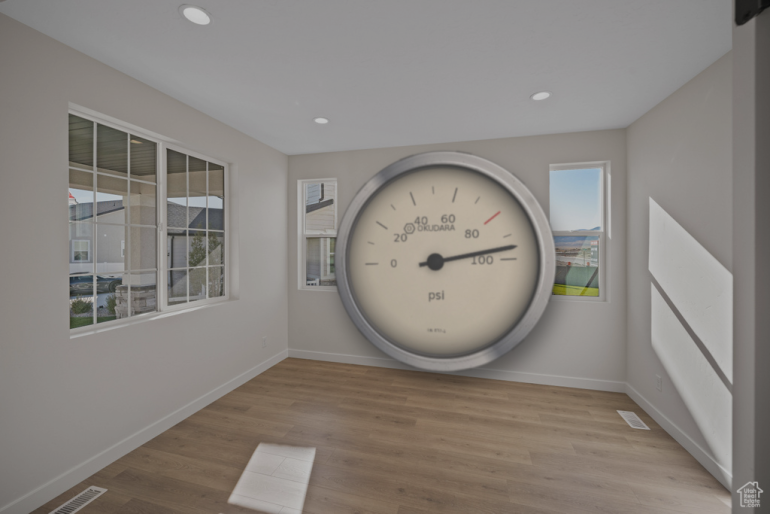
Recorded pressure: 95 psi
